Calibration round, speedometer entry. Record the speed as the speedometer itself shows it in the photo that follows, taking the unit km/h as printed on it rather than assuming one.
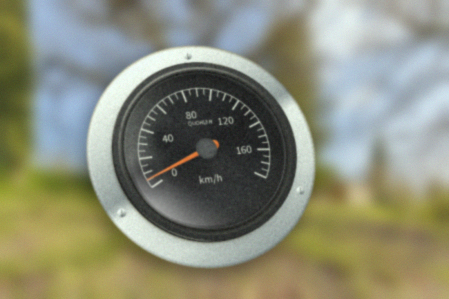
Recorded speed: 5 km/h
